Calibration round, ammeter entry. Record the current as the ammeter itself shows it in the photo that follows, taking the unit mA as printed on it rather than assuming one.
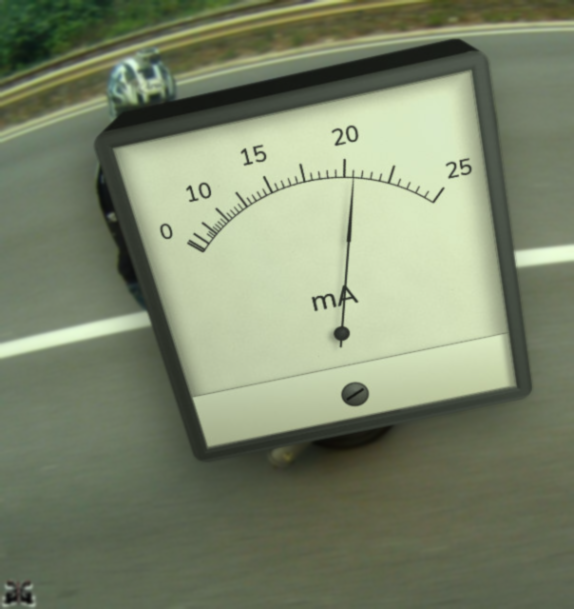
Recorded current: 20.5 mA
